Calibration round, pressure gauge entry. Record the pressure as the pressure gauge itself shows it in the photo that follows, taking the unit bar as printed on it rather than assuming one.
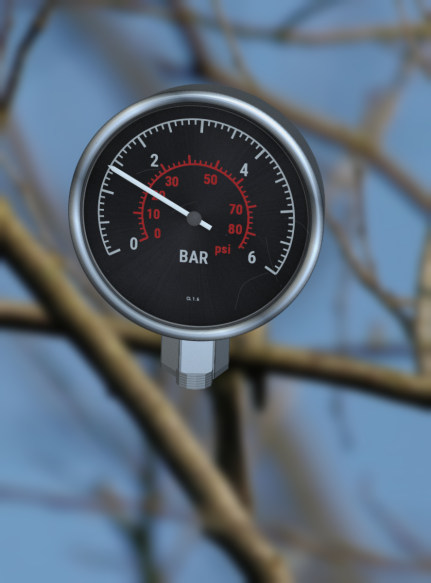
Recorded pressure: 1.4 bar
